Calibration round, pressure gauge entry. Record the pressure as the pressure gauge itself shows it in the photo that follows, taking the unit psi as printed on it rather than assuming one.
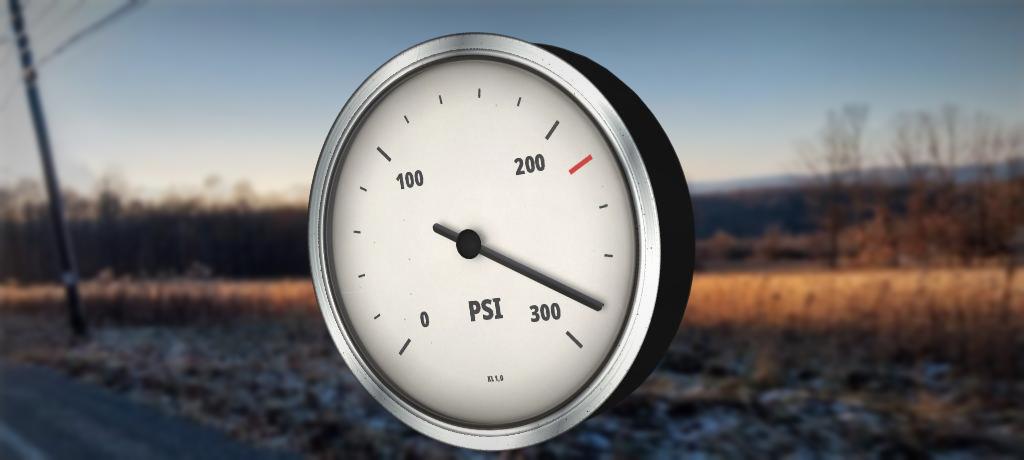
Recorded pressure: 280 psi
